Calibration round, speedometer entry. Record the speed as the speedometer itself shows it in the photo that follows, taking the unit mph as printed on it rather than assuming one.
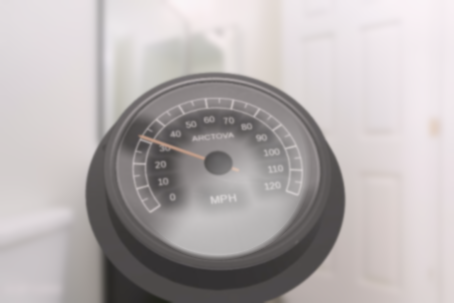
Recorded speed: 30 mph
